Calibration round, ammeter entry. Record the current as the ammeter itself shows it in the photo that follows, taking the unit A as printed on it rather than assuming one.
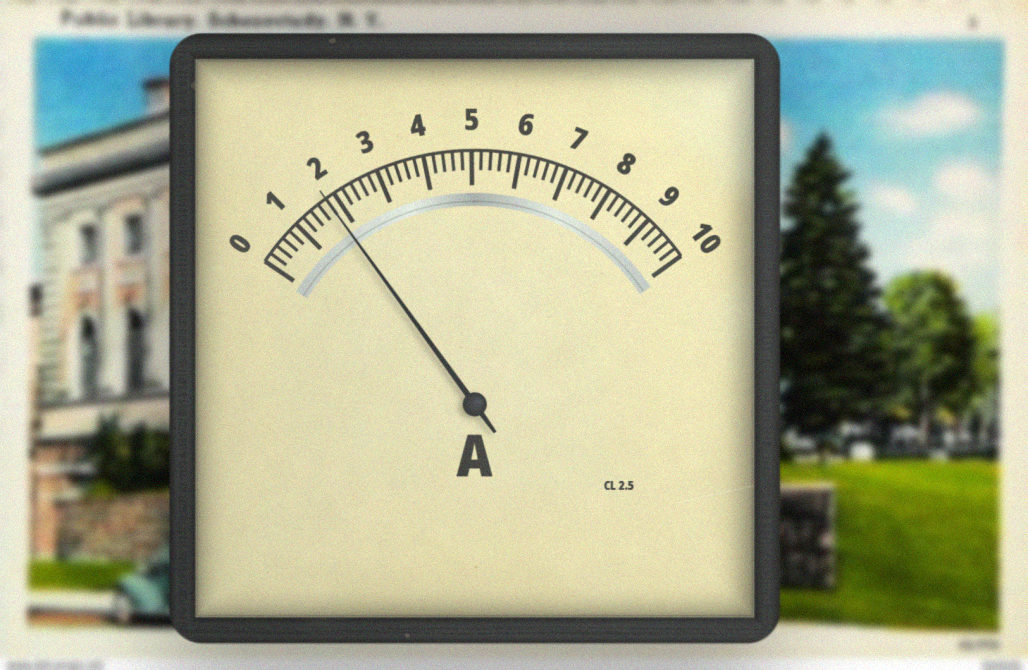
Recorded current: 1.8 A
